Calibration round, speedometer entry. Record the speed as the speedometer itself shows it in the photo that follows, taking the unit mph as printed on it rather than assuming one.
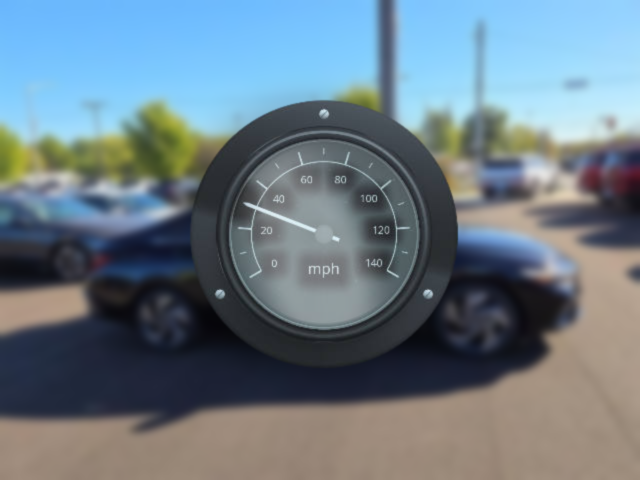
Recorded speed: 30 mph
